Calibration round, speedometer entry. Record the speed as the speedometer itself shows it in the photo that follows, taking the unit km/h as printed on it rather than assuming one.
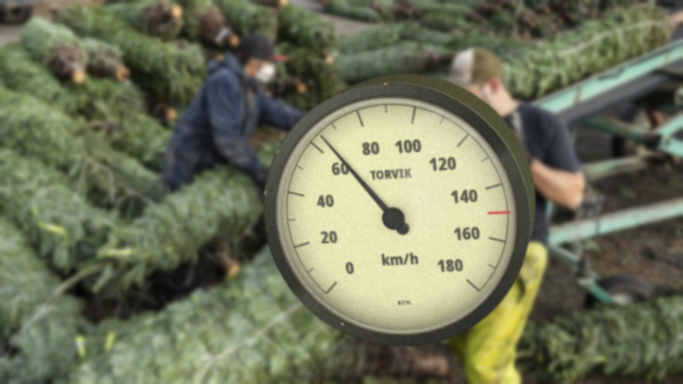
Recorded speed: 65 km/h
